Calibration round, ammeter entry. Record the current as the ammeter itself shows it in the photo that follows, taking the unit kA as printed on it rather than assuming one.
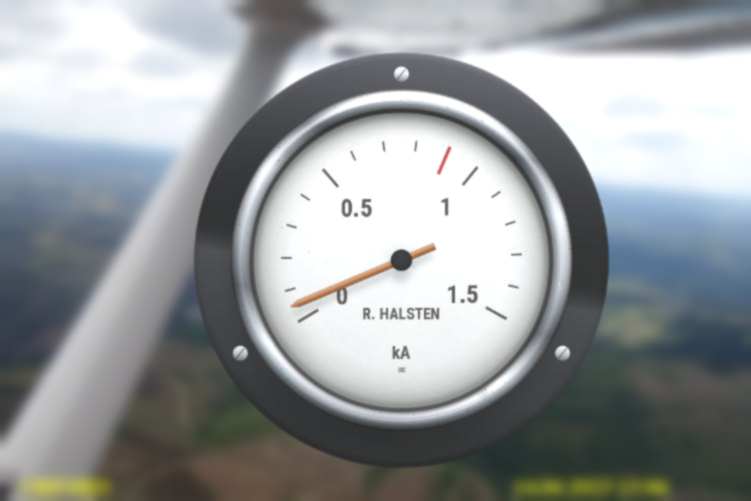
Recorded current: 0.05 kA
